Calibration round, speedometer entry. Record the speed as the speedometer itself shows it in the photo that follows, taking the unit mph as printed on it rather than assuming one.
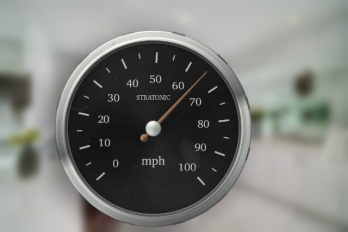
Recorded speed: 65 mph
